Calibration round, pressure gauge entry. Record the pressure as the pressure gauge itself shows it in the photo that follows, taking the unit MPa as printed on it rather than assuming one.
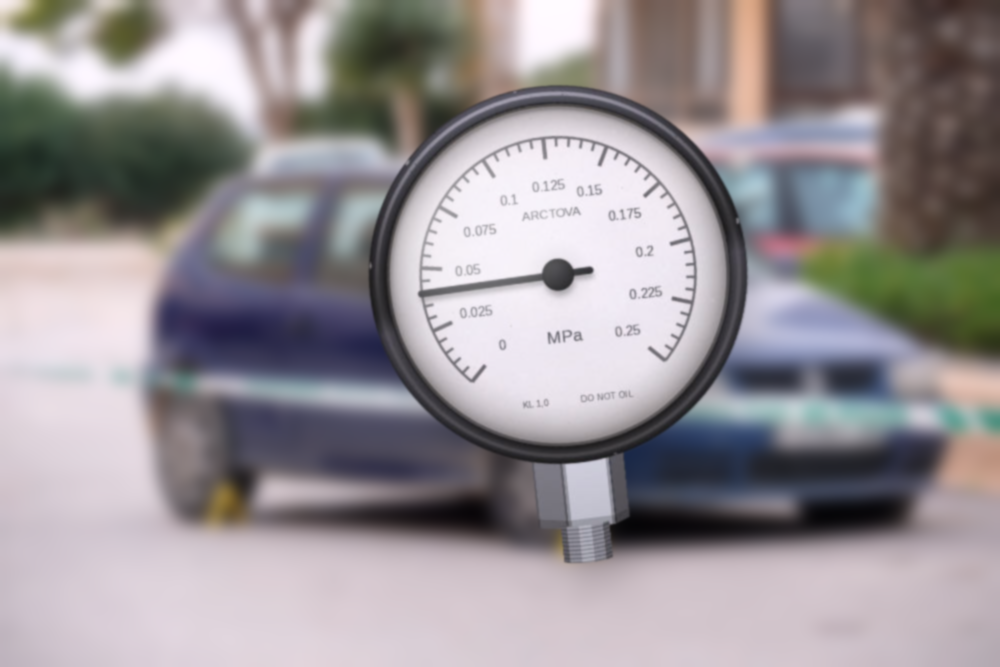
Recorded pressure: 0.04 MPa
